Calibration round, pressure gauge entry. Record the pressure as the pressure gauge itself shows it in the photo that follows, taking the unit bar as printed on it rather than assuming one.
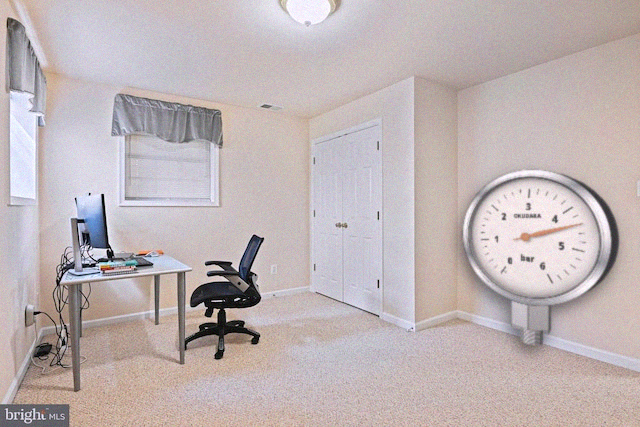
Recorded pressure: 4.4 bar
